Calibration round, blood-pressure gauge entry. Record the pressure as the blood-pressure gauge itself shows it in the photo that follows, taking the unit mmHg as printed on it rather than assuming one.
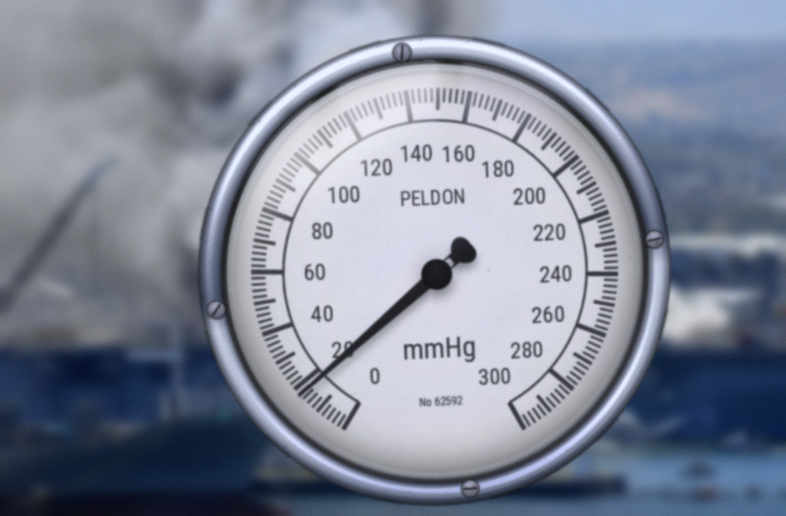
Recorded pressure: 18 mmHg
